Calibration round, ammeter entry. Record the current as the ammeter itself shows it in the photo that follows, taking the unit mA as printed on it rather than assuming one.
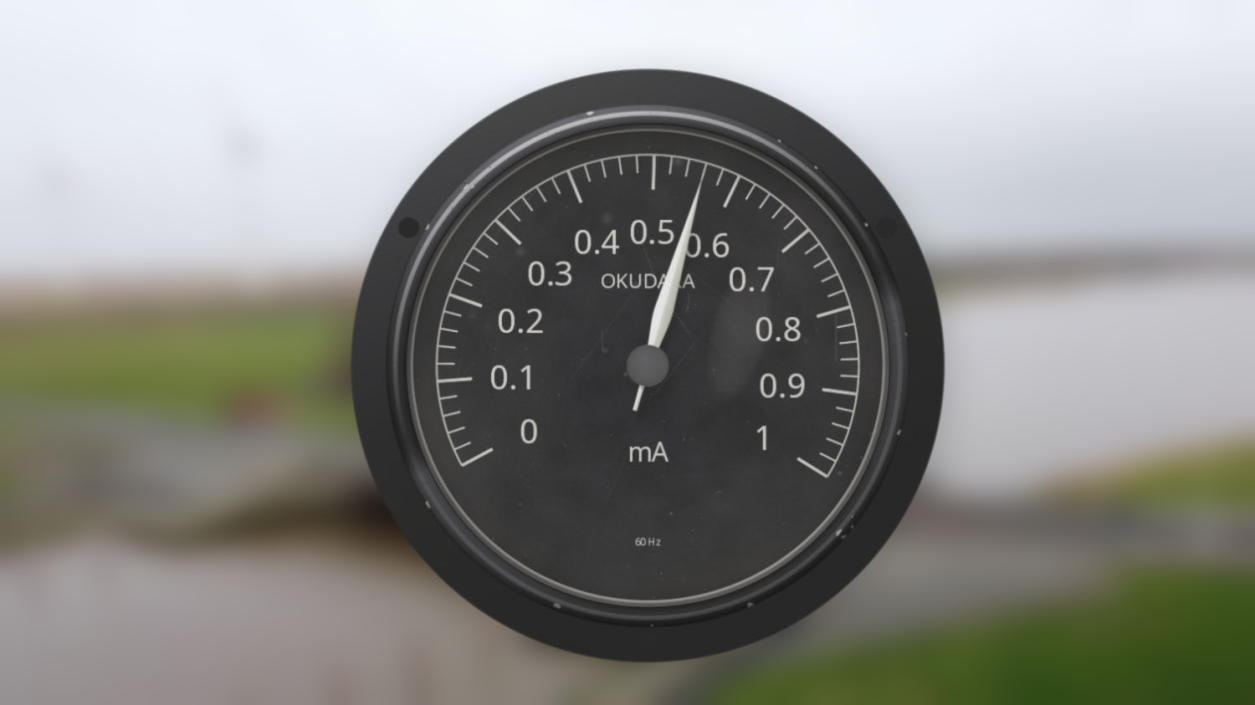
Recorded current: 0.56 mA
